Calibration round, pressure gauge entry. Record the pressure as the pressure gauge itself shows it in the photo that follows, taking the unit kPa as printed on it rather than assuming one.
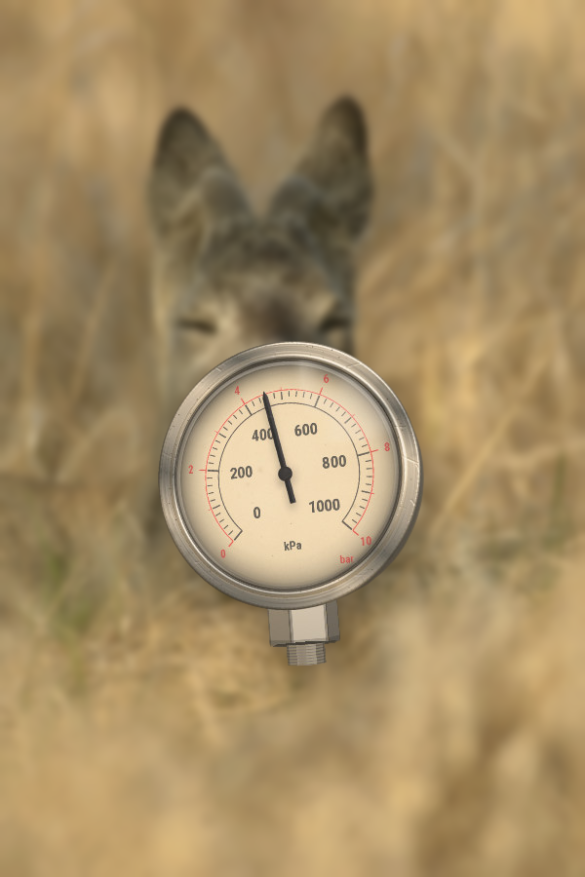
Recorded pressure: 460 kPa
